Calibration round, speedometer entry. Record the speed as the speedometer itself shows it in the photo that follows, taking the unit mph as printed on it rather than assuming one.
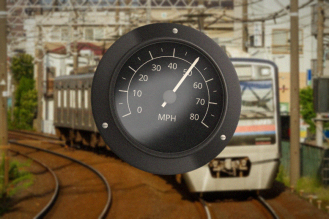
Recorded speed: 50 mph
